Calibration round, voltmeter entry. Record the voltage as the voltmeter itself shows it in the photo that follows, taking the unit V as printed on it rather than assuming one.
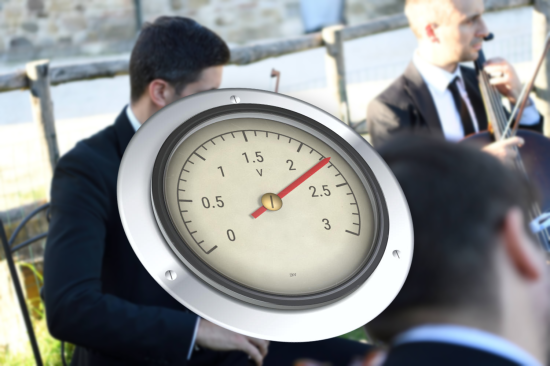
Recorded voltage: 2.25 V
